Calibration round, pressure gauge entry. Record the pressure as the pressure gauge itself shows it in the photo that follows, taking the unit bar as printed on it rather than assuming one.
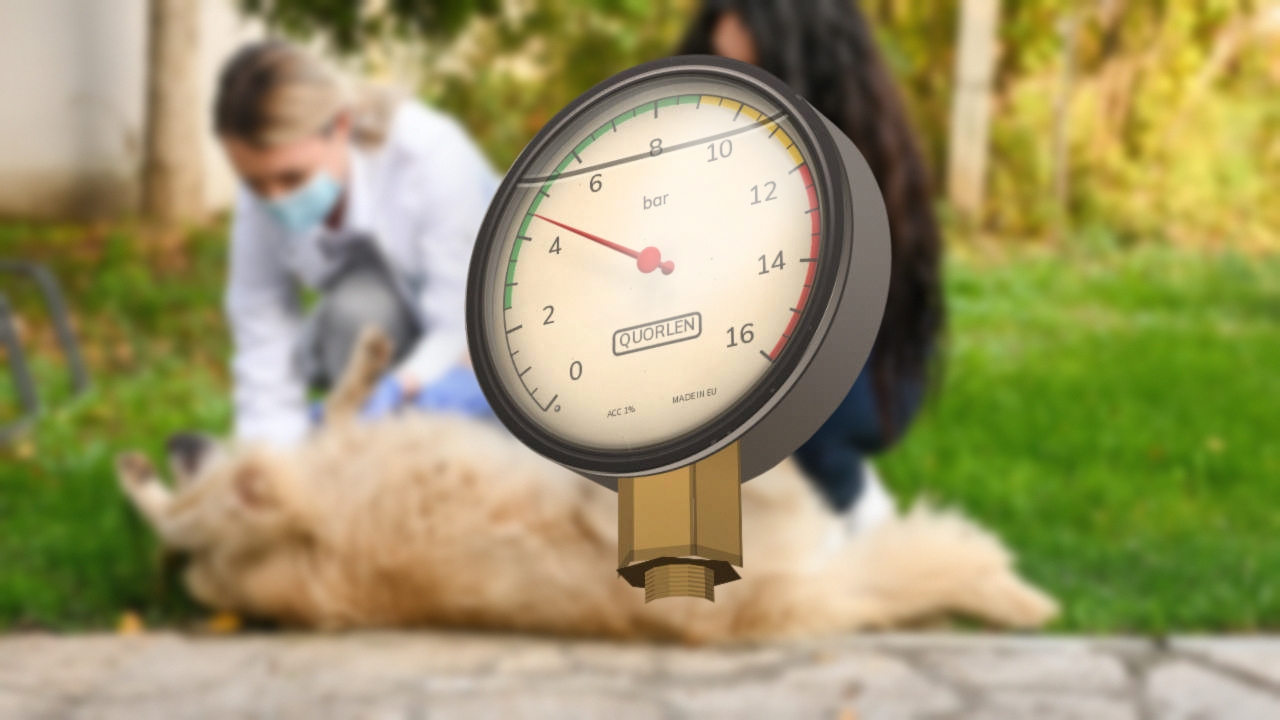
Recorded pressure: 4.5 bar
